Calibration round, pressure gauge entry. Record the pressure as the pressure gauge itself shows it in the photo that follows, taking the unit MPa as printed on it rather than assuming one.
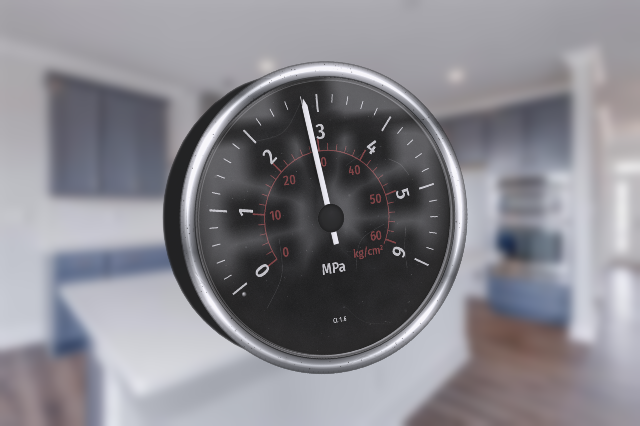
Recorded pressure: 2.8 MPa
